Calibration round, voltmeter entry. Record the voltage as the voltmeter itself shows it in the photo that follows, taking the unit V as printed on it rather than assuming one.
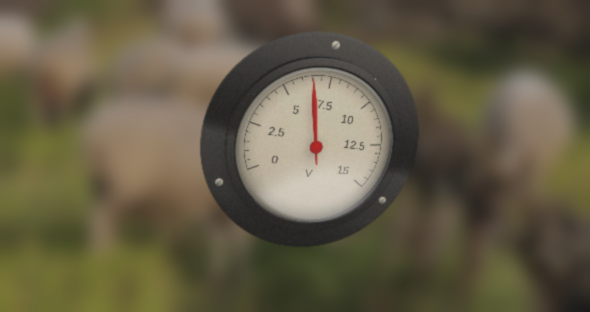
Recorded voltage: 6.5 V
